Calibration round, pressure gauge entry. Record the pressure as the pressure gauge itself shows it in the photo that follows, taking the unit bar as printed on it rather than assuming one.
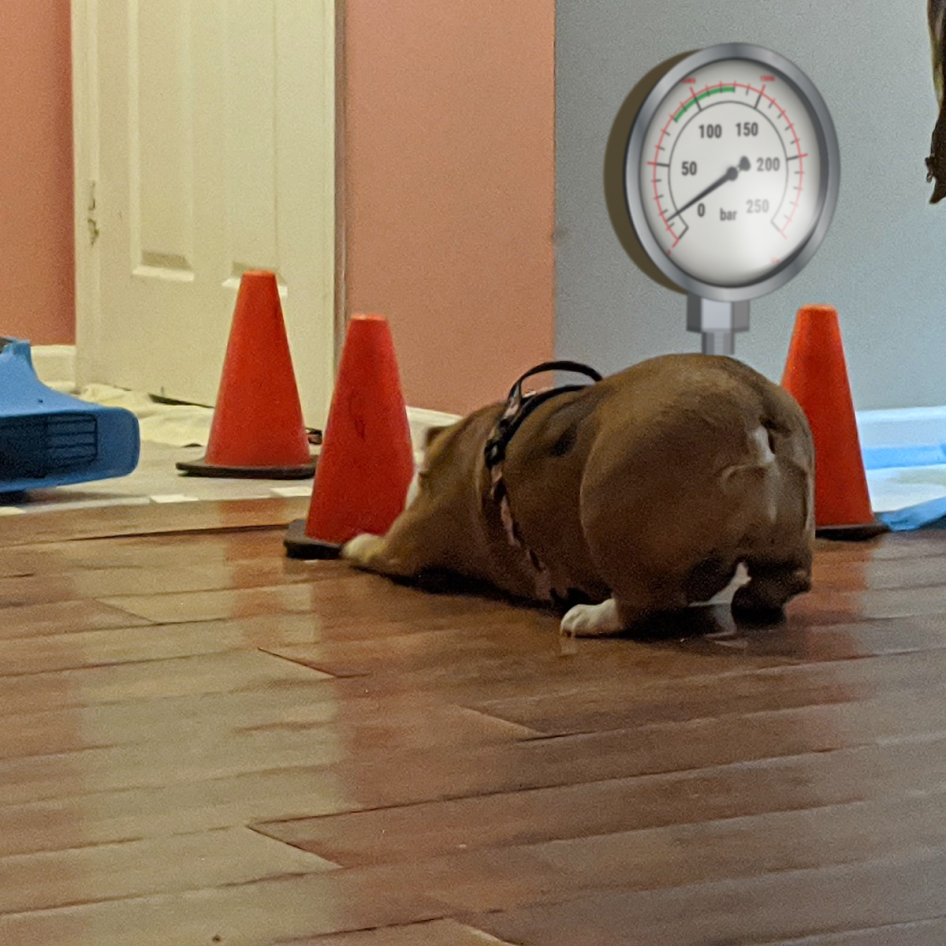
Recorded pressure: 15 bar
